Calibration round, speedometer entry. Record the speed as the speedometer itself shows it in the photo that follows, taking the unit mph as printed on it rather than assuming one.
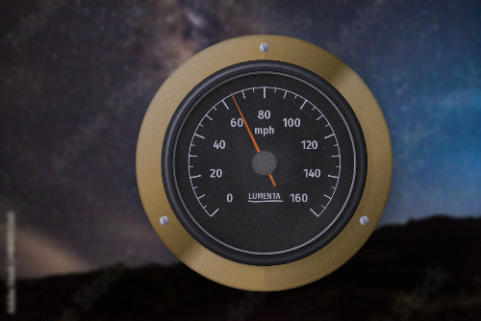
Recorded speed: 65 mph
